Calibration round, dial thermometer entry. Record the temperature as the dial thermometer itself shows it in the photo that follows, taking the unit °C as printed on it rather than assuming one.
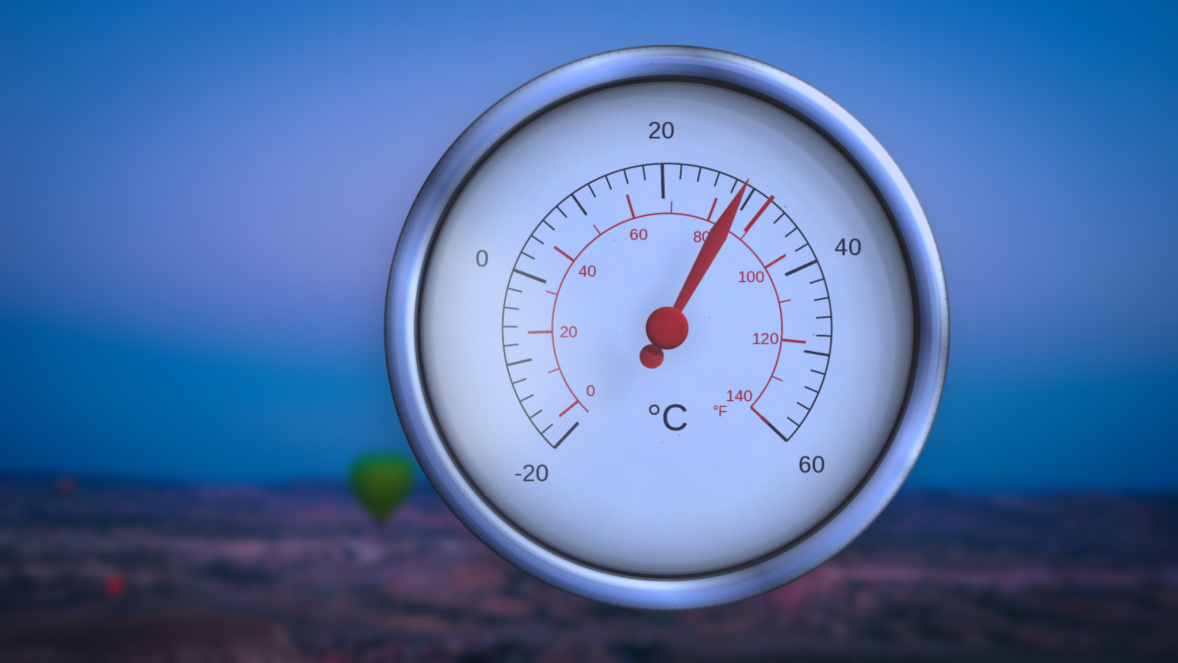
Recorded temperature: 29 °C
